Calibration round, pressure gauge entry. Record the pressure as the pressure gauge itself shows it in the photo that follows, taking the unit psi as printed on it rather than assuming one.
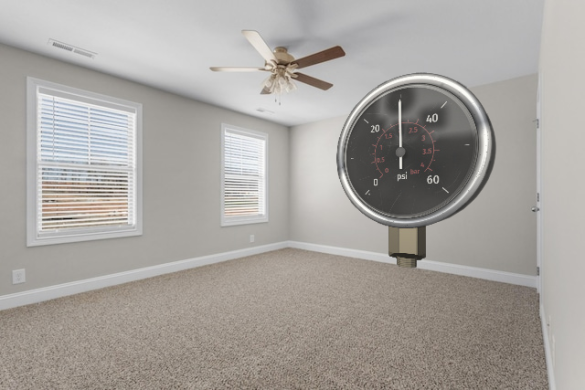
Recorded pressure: 30 psi
